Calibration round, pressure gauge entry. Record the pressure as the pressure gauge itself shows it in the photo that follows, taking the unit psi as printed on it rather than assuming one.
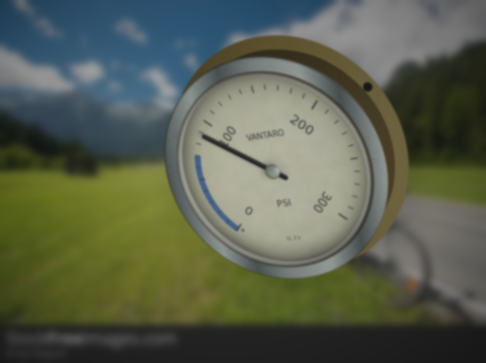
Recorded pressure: 90 psi
